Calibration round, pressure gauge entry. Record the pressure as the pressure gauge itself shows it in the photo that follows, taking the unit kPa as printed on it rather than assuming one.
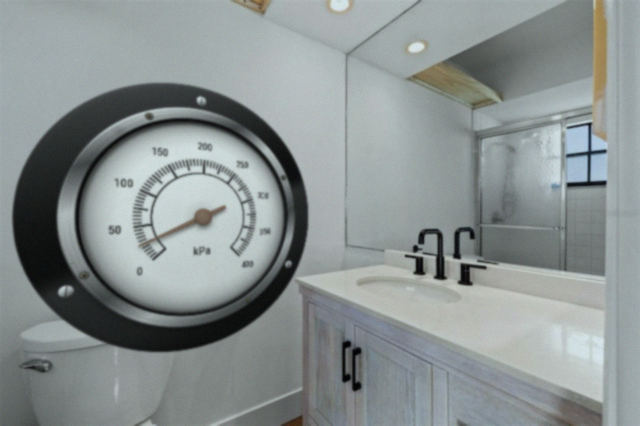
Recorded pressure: 25 kPa
